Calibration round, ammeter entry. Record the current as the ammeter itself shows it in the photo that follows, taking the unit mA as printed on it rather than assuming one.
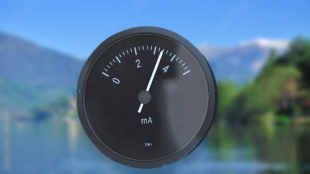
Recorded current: 3.4 mA
